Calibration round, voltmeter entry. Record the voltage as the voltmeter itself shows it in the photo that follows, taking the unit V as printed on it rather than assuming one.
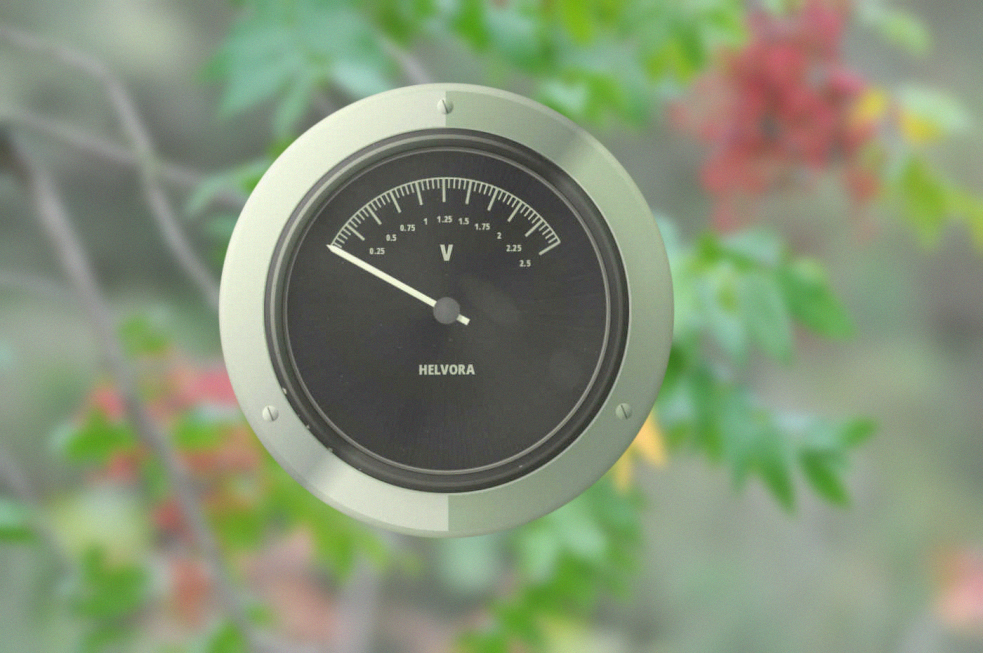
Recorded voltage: 0 V
